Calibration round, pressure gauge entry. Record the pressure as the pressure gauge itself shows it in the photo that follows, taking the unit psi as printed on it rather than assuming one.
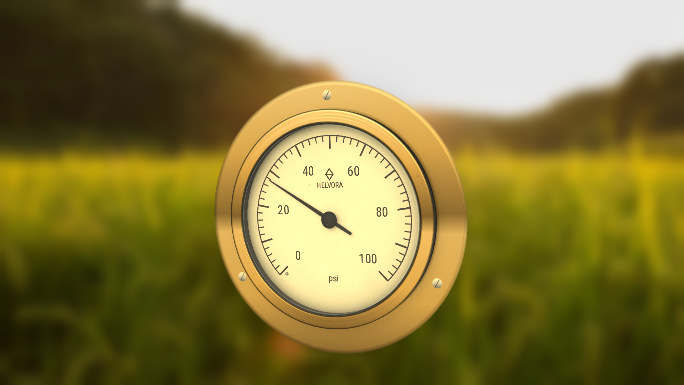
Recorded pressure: 28 psi
